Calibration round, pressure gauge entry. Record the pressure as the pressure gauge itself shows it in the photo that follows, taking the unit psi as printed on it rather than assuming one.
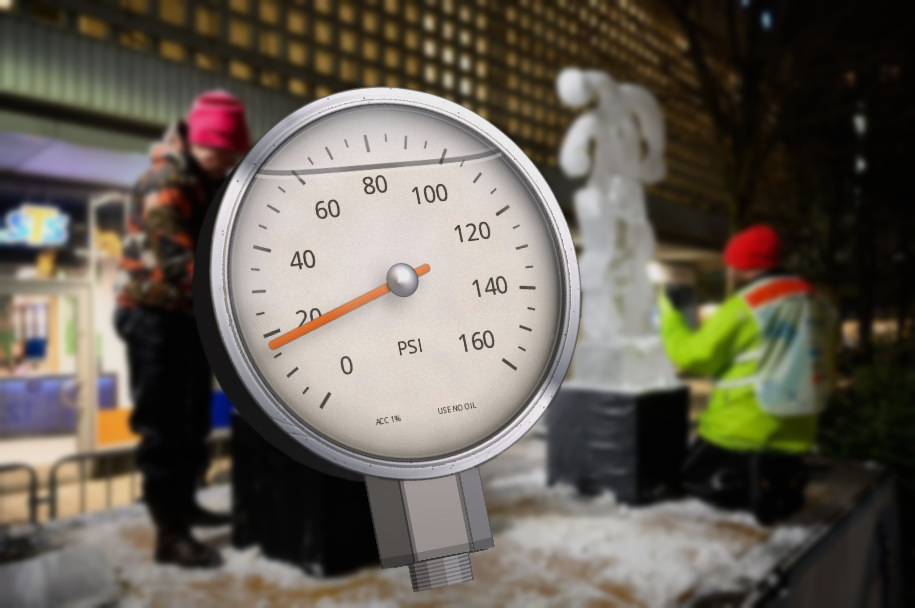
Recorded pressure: 17.5 psi
